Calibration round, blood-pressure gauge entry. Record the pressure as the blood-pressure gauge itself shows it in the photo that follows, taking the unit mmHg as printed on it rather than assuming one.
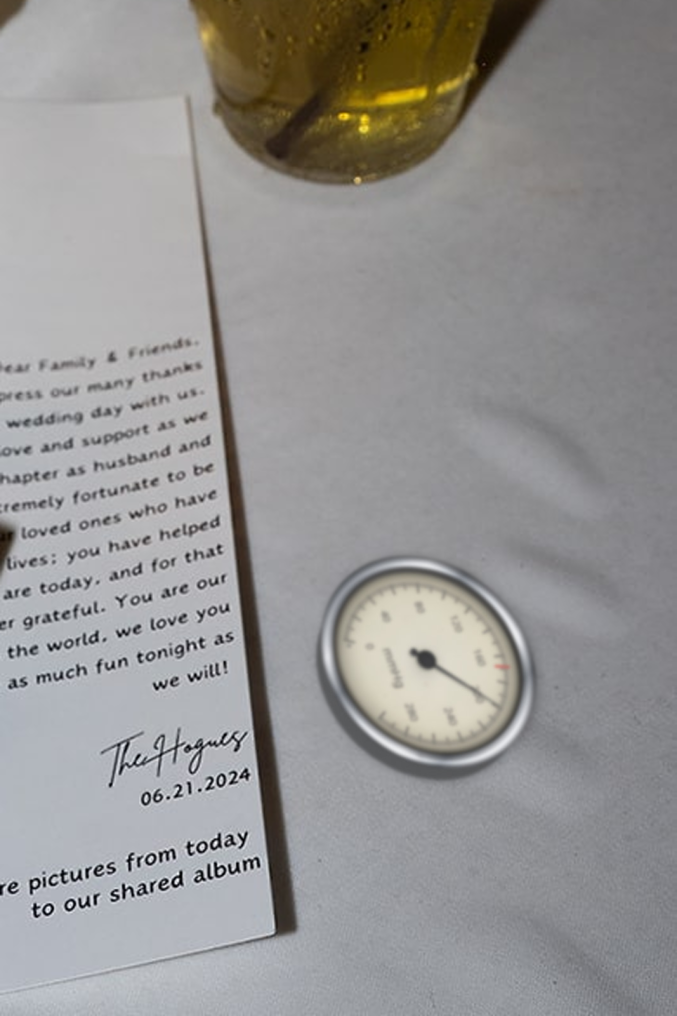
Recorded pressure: 200 mmHg
